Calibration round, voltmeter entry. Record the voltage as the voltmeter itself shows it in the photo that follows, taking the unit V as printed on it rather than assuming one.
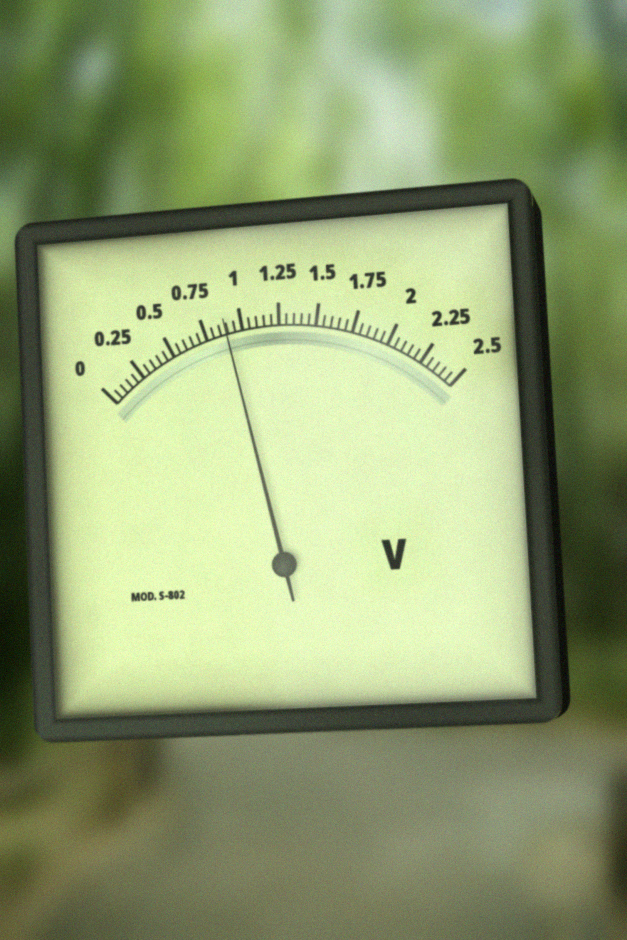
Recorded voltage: 0.9 V
